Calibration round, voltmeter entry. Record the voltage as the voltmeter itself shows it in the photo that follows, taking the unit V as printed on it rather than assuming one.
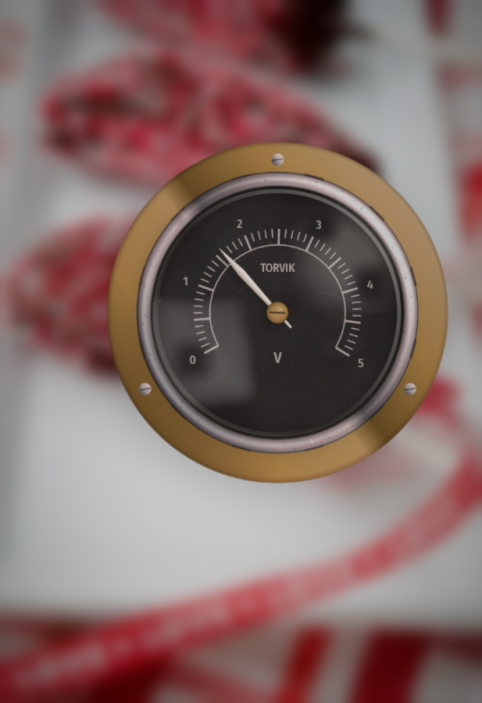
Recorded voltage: 1.6 V
